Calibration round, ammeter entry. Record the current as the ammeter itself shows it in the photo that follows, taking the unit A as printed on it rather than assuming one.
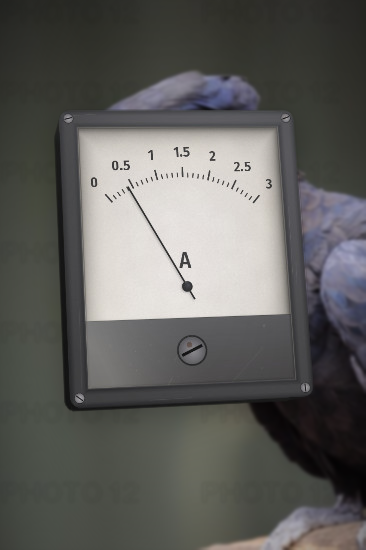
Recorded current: 0.4 A
